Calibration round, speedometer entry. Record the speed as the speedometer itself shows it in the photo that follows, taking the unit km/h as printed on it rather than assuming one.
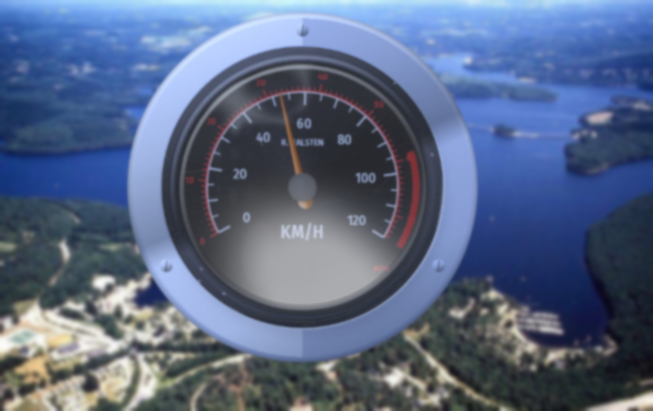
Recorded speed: 52.5 km/h
